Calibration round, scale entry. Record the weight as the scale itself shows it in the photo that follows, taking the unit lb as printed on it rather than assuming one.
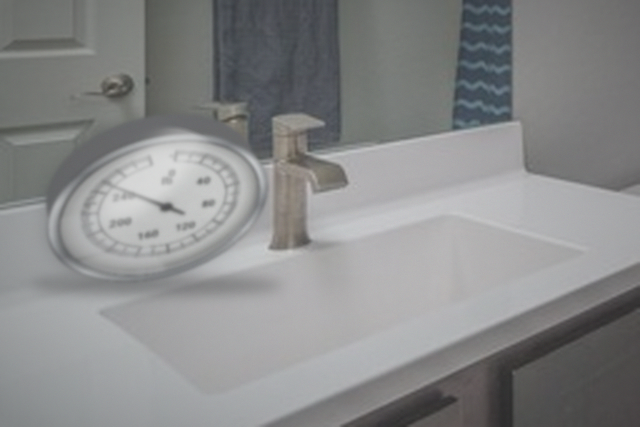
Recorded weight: 250 lb
